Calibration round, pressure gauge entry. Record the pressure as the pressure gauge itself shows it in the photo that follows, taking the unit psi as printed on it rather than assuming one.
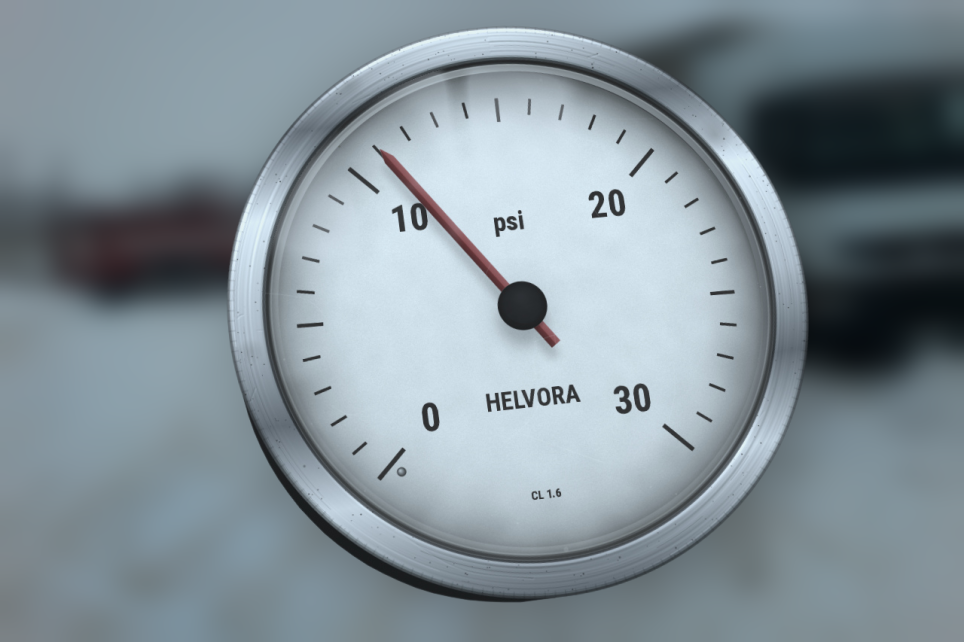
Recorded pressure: 11 psi
